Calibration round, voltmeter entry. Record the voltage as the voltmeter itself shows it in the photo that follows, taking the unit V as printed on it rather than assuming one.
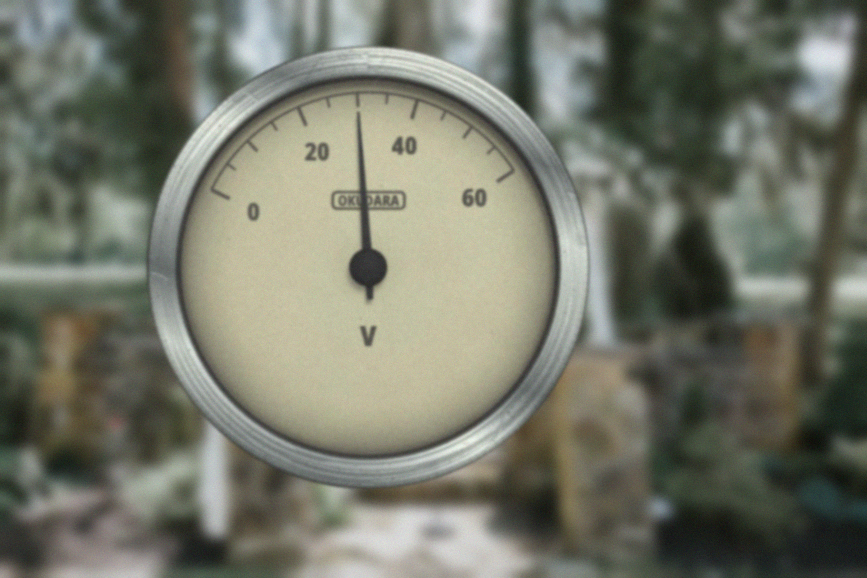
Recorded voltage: 30 V
